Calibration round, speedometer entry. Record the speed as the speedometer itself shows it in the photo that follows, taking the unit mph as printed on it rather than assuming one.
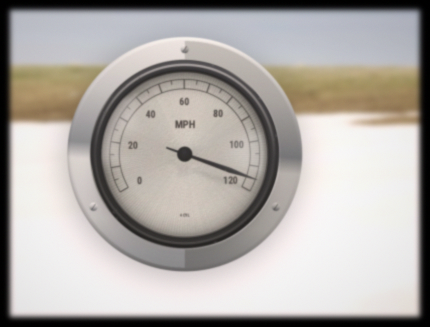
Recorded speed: 115 mph
